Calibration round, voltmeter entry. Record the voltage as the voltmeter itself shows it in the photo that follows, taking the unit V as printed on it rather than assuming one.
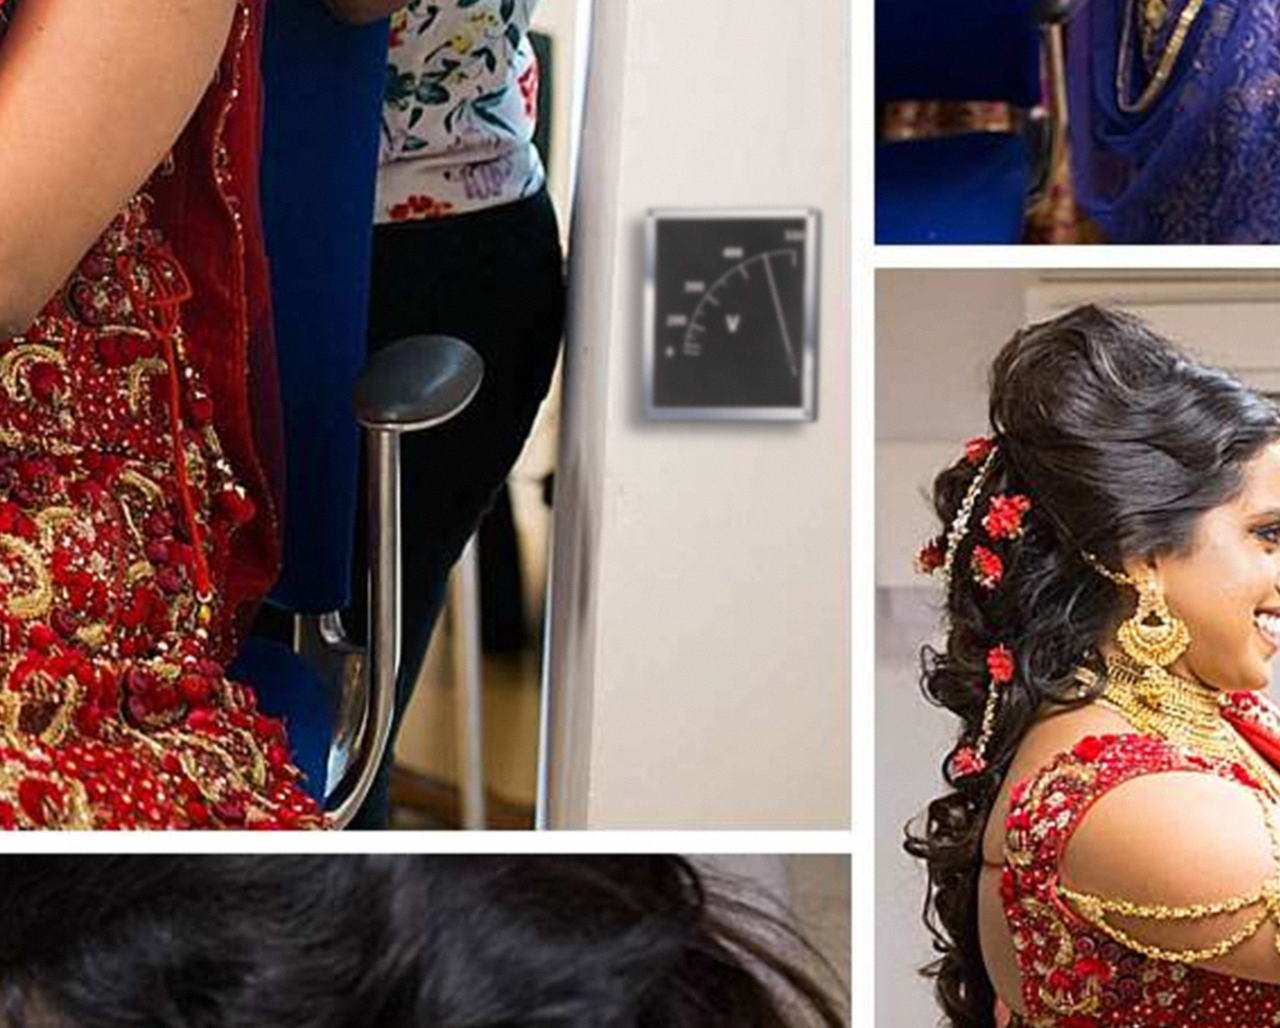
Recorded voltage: 450 V
